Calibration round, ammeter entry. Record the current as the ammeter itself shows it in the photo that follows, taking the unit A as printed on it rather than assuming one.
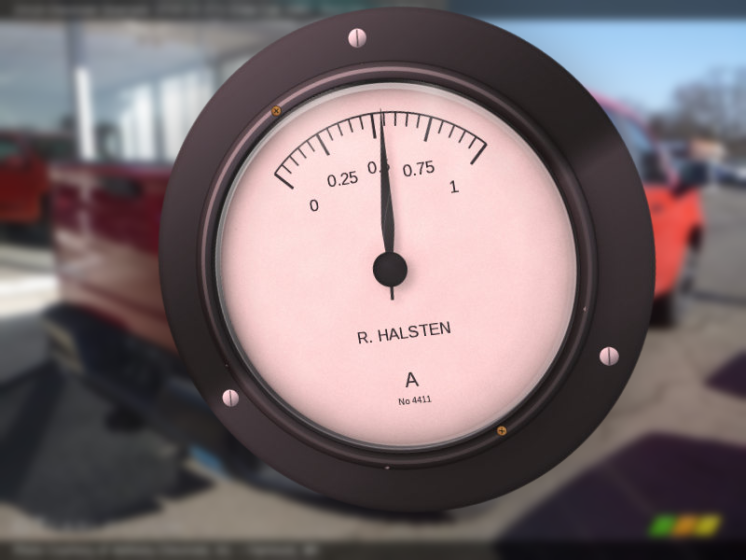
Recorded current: 0.55 A
